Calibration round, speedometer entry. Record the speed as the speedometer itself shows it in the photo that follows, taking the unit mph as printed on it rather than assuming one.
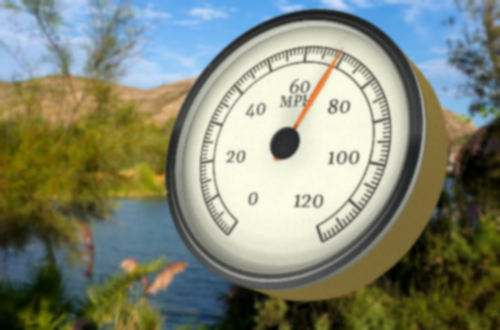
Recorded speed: 70 mph
